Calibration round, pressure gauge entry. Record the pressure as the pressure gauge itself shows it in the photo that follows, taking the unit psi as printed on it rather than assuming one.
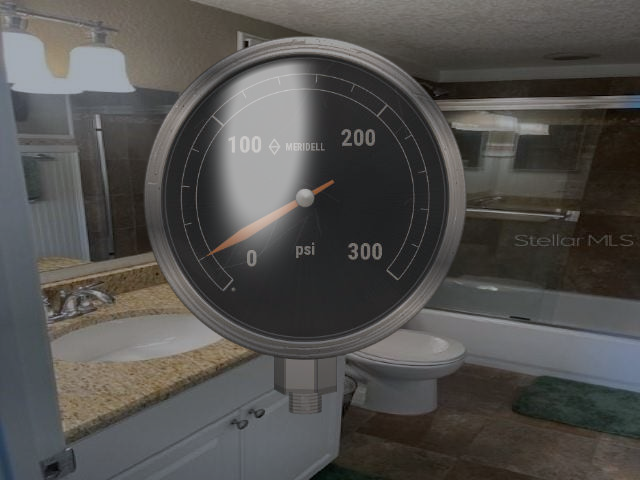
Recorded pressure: 20 psi
